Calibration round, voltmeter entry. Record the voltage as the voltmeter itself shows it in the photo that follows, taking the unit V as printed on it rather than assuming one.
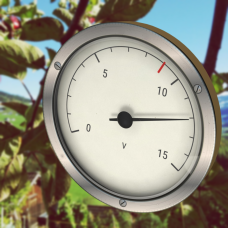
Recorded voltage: 12 V
